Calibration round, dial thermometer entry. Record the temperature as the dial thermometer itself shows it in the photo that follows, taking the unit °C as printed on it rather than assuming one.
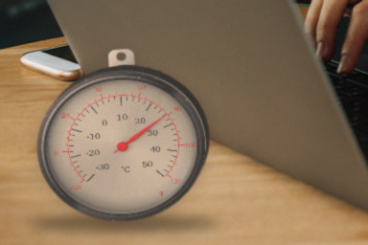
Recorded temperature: 26 °C
